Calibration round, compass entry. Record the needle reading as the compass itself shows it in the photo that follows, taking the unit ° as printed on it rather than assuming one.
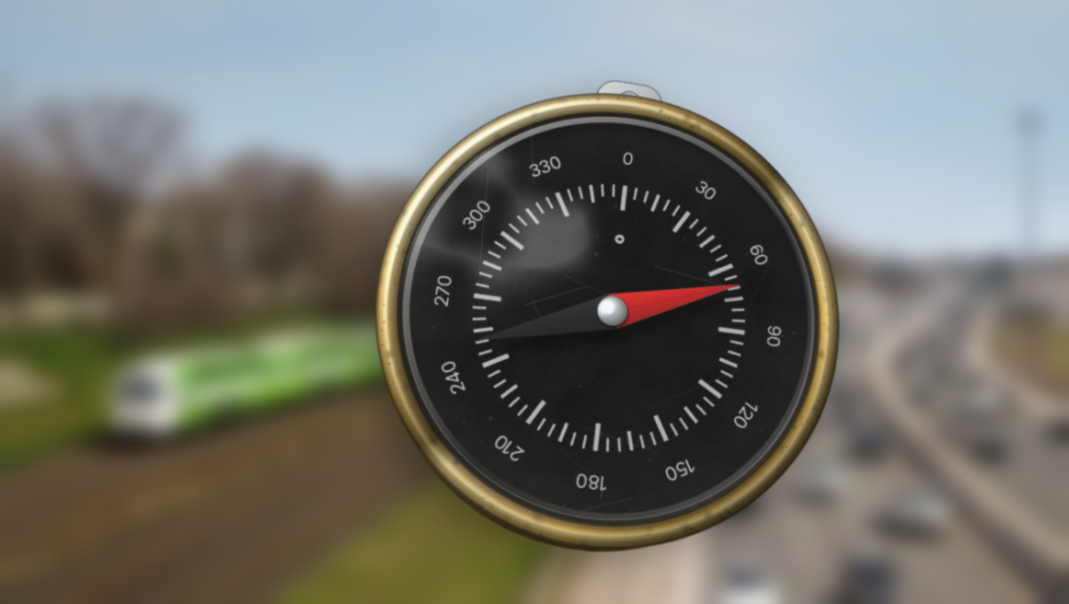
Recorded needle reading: 70 °
